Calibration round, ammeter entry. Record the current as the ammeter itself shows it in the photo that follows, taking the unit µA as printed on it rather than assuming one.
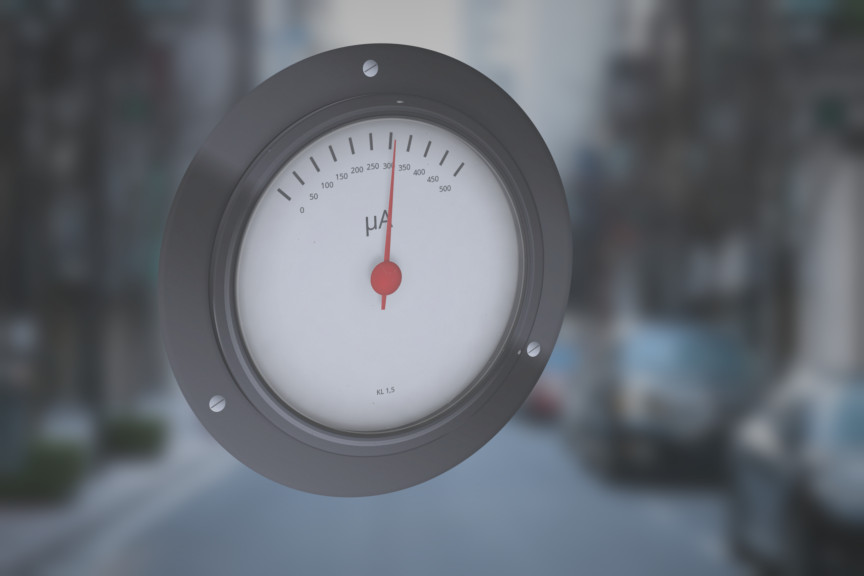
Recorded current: 300 µA
